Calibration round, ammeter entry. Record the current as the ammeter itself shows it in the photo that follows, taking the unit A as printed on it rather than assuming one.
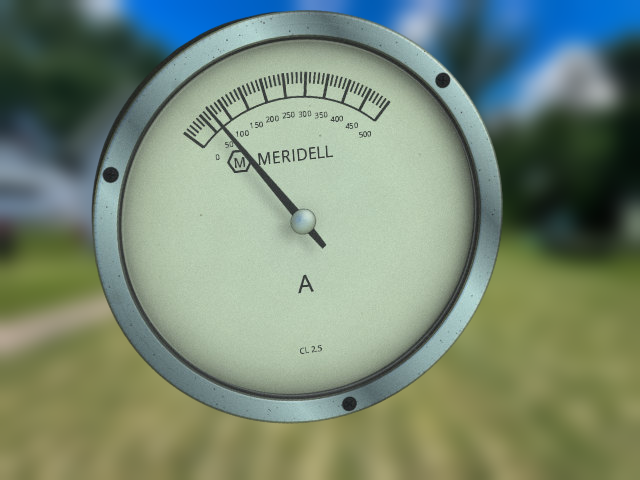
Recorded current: 70 A
